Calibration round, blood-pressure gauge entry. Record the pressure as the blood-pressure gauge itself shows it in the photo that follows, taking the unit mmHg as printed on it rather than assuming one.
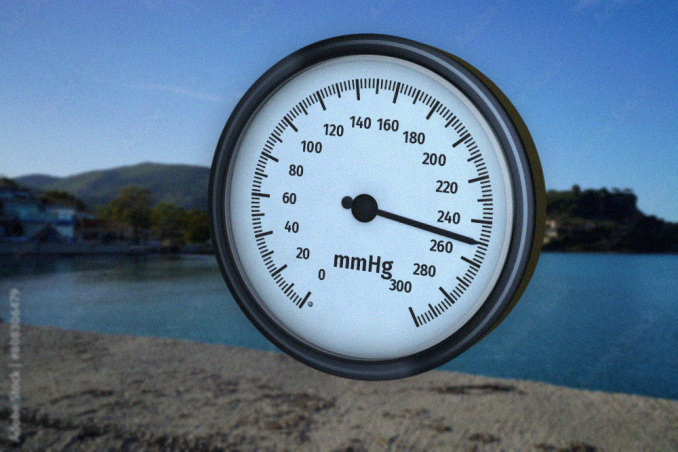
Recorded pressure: 250 mmHg
